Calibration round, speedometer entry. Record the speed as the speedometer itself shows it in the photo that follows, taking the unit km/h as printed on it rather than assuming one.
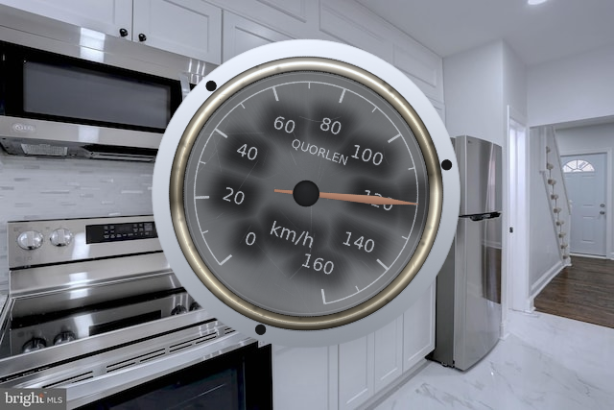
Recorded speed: 120 km/h
